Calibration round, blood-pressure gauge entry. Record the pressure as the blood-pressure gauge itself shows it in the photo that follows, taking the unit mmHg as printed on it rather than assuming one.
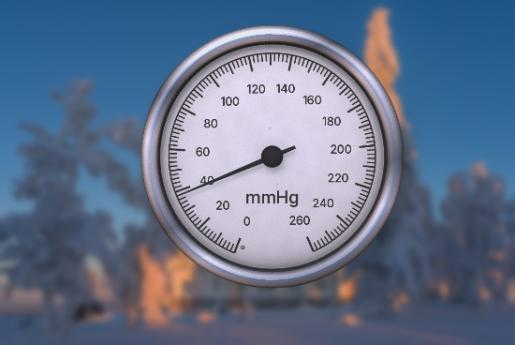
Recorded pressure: 38 mmHg
